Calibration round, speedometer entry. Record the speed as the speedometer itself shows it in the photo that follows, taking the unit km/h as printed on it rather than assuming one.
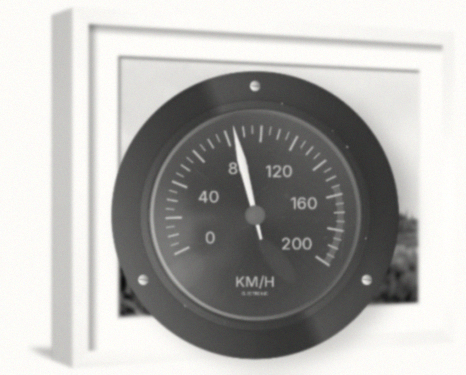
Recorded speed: 85 km/h
